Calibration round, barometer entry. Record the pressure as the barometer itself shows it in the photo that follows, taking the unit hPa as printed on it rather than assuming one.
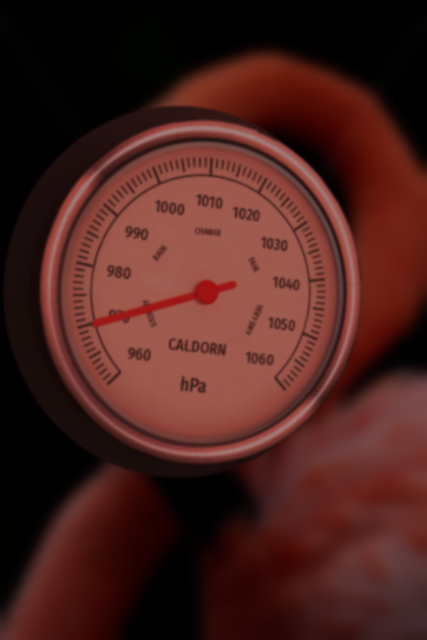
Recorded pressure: 970 hPa
